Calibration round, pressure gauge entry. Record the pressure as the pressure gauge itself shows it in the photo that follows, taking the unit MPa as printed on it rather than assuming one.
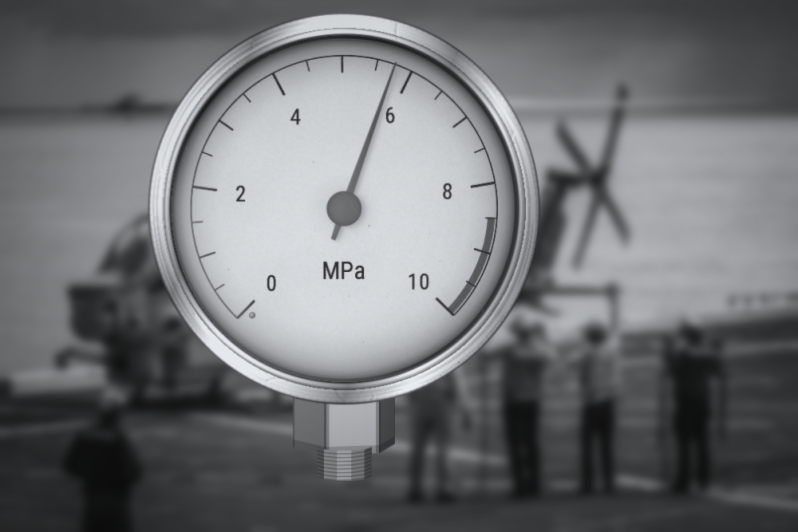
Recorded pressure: 5.75 MPa
